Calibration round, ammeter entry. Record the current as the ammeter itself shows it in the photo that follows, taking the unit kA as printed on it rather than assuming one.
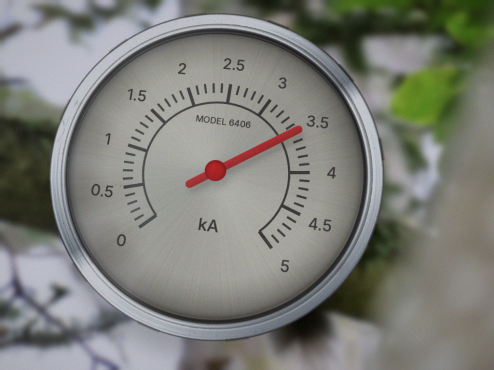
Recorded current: 3.5 kA
